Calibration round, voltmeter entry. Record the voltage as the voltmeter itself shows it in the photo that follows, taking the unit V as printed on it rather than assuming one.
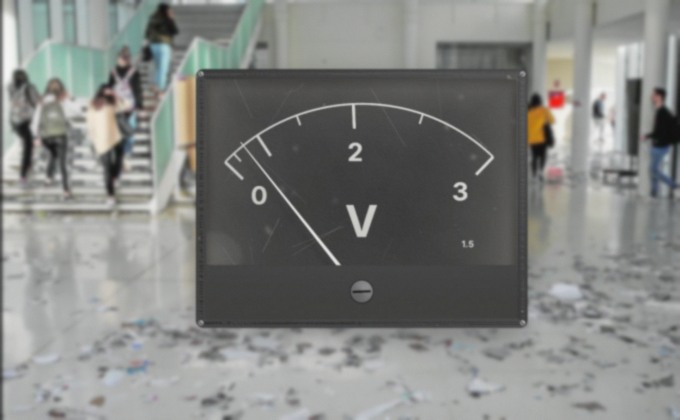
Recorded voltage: 0.75 V
